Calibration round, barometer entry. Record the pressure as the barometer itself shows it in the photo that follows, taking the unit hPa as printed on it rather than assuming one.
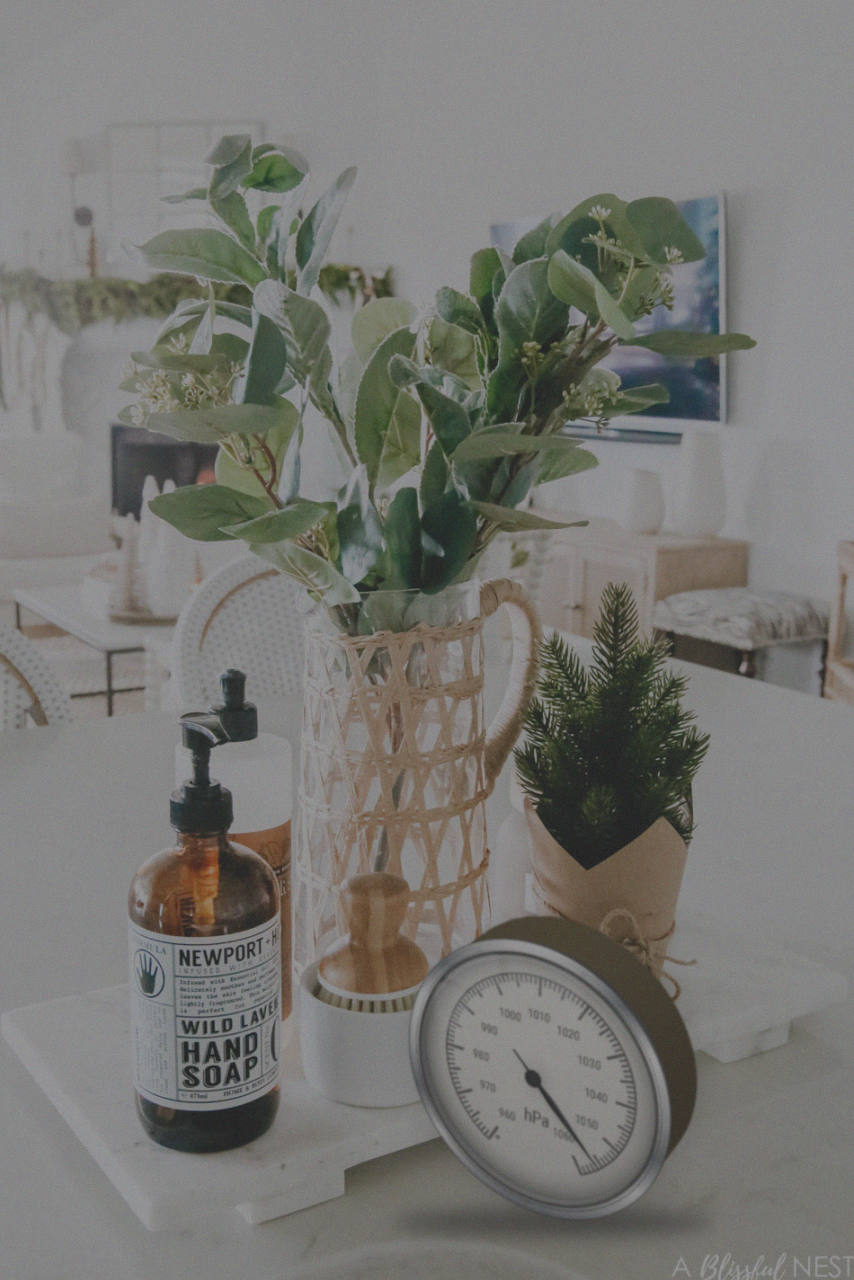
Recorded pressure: 1055 hPa
